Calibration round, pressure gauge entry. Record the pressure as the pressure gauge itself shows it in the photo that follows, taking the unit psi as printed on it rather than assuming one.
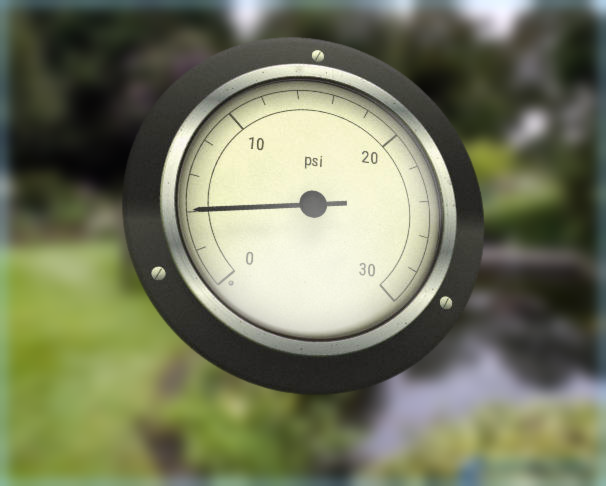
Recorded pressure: 4 psi
